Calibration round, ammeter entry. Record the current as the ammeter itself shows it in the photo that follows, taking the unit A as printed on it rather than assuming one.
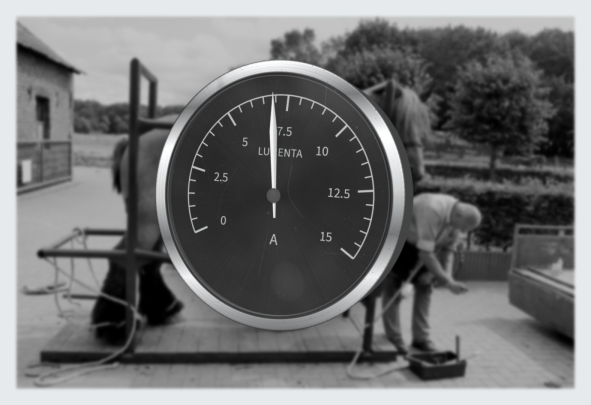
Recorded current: 7 A
